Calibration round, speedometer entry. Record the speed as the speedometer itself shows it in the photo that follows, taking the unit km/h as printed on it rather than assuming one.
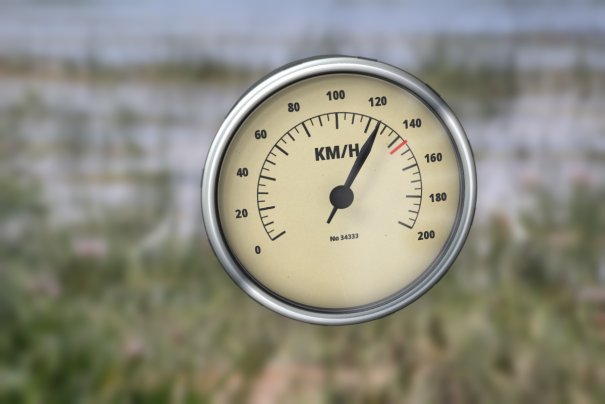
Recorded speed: 125 km/h
